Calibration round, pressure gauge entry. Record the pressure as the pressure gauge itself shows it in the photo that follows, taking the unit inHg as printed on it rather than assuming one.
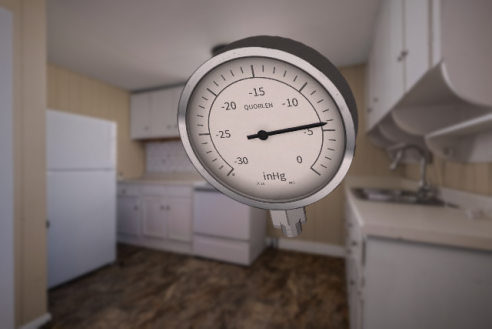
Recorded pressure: -6 inHg
